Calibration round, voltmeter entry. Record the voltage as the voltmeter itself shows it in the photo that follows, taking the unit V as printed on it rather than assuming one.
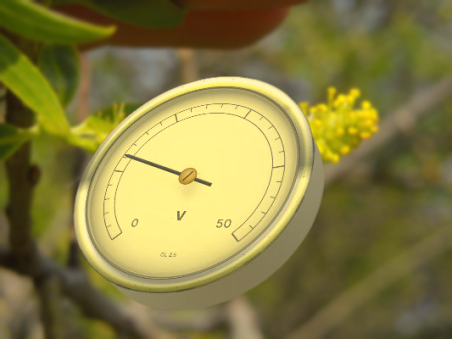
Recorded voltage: 12 V
